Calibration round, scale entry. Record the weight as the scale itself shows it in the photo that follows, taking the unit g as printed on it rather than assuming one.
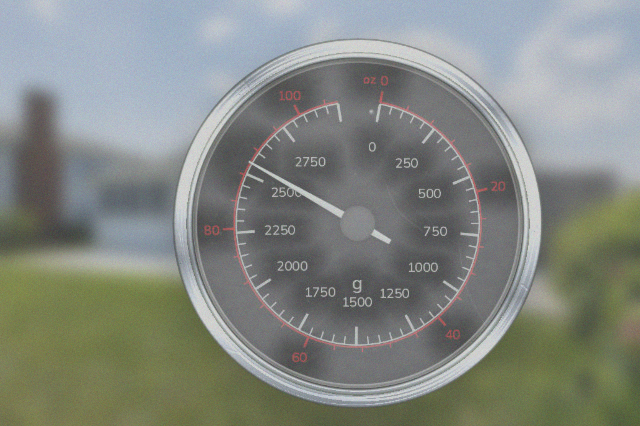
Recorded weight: 2550 g
